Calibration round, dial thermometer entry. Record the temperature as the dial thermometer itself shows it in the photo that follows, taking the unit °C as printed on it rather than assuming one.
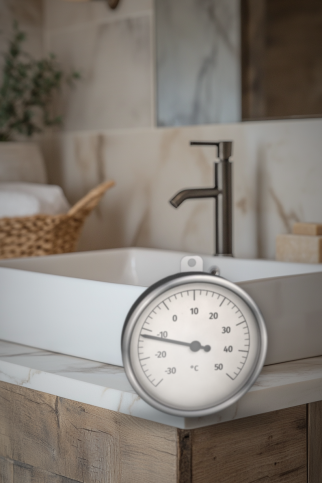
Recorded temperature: -12 °C
